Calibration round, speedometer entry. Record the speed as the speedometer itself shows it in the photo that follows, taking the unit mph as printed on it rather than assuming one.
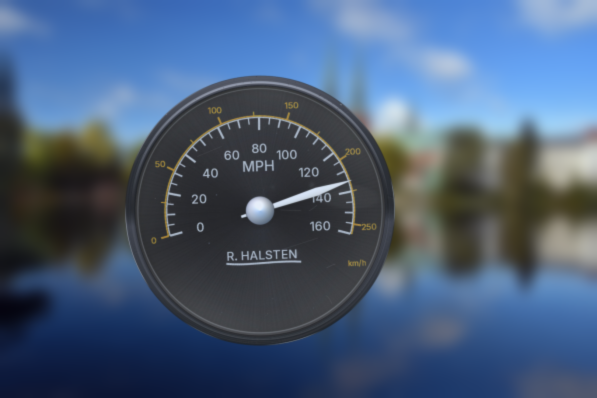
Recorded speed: 135 mph
